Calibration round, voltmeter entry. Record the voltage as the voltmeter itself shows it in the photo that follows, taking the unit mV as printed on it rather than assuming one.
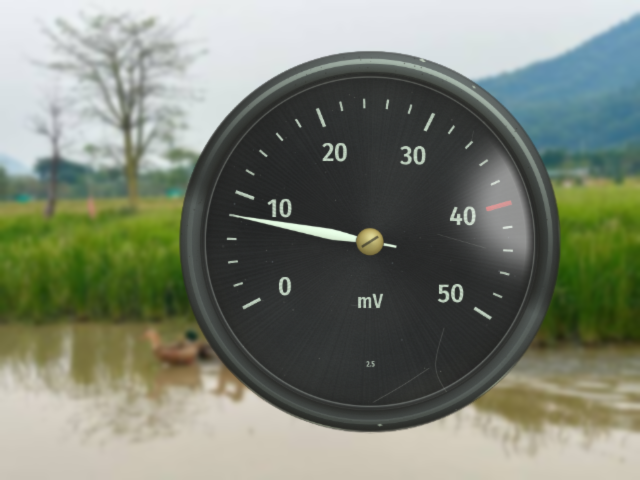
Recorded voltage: 8 mV
